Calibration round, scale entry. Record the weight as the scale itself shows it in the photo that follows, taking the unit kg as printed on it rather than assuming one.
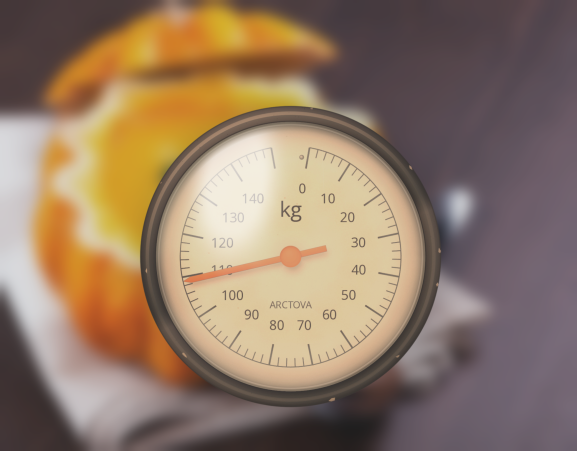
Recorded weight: 109 kg
